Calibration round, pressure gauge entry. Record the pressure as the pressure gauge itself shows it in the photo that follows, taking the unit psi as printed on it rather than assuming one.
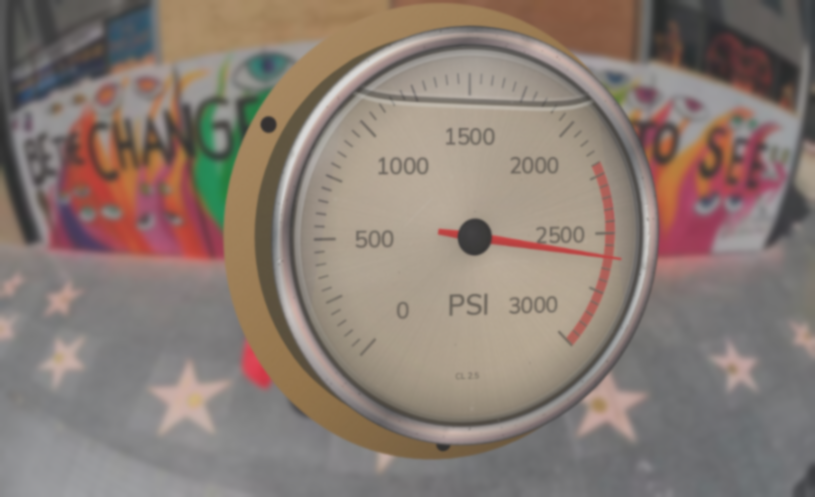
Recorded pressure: 2600 psi
